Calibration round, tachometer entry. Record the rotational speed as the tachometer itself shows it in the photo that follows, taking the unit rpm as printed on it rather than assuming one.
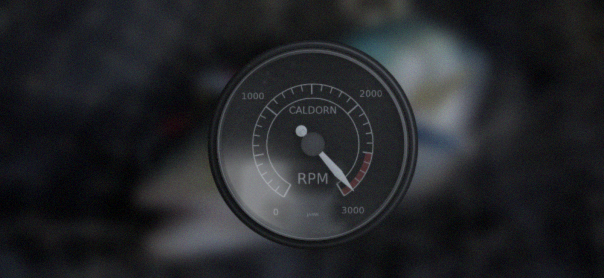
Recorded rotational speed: 2900 rpm
